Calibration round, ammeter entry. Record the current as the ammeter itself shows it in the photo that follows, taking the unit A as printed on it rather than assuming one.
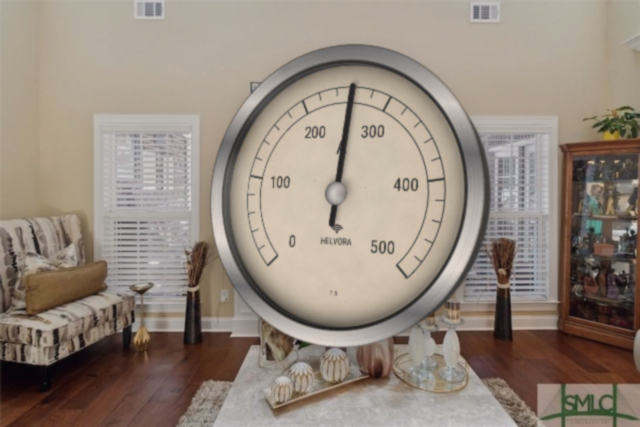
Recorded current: 260 A
